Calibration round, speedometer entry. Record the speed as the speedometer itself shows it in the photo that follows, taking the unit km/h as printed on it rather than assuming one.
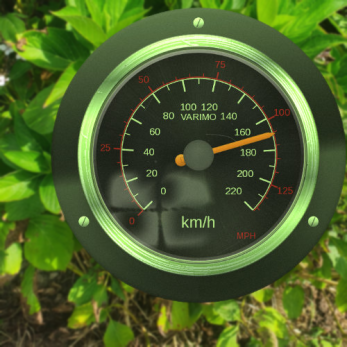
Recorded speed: 170 km/h
